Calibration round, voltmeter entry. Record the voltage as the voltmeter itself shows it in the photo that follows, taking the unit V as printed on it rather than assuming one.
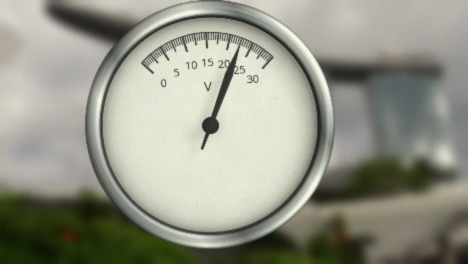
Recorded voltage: 22.5 V
